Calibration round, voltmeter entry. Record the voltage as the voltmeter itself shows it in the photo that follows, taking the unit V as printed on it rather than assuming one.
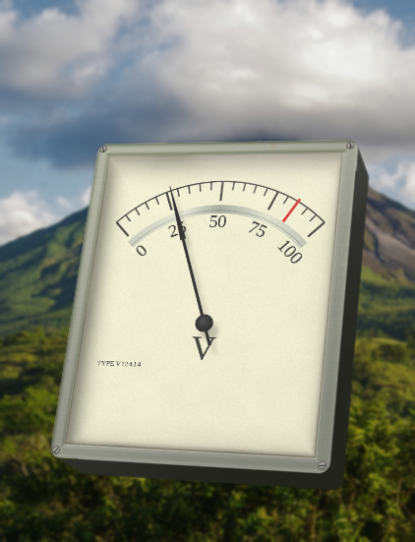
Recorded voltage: 27.5 V
